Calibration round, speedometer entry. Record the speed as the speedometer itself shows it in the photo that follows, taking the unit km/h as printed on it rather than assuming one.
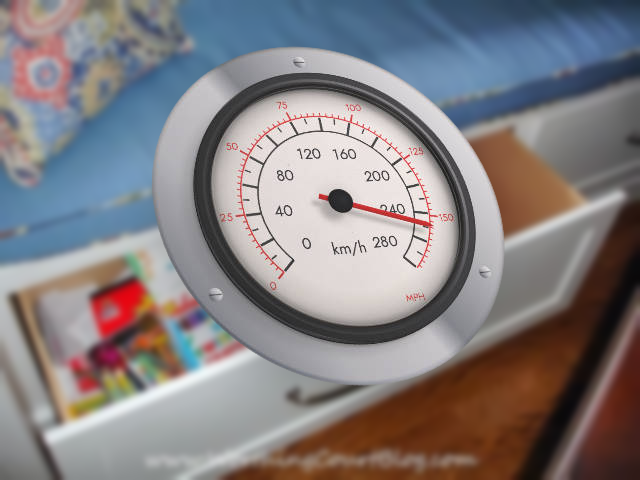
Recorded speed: 250 km/h
